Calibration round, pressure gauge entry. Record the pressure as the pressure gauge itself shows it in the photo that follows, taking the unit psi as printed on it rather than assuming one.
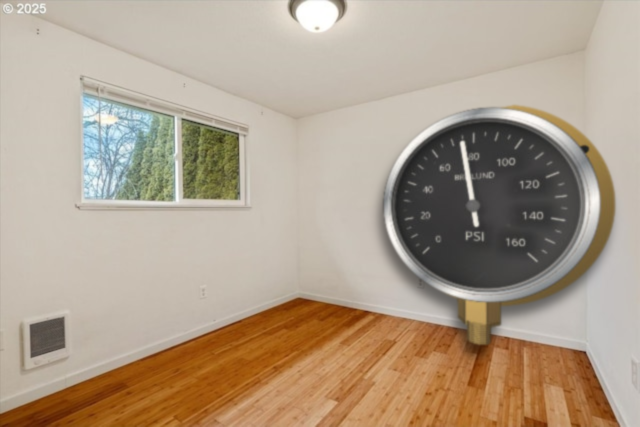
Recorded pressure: 75 psi
